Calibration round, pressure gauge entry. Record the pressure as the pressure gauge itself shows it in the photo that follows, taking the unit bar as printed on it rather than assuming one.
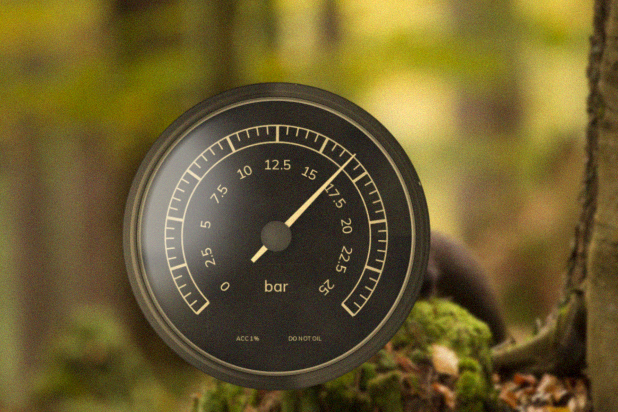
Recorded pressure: 16.5 bar
